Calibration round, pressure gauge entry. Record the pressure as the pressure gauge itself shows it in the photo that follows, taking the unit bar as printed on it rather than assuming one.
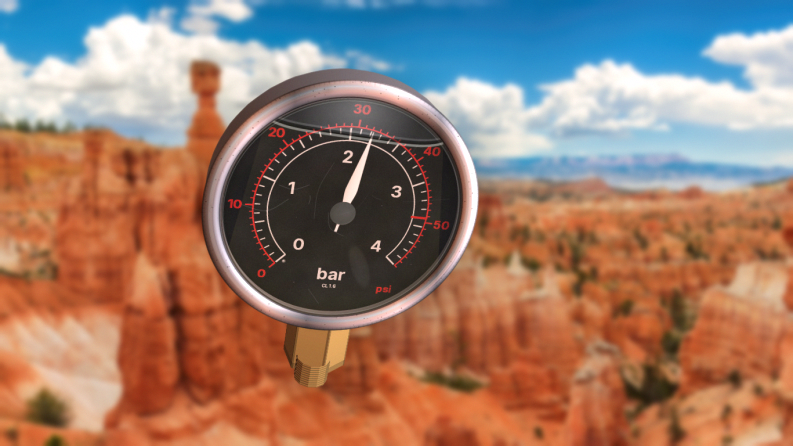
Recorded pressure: 2.2 bar
